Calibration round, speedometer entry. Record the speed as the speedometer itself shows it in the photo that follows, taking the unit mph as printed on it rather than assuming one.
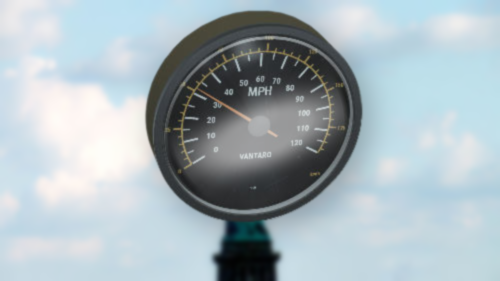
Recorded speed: 32.5 mph
